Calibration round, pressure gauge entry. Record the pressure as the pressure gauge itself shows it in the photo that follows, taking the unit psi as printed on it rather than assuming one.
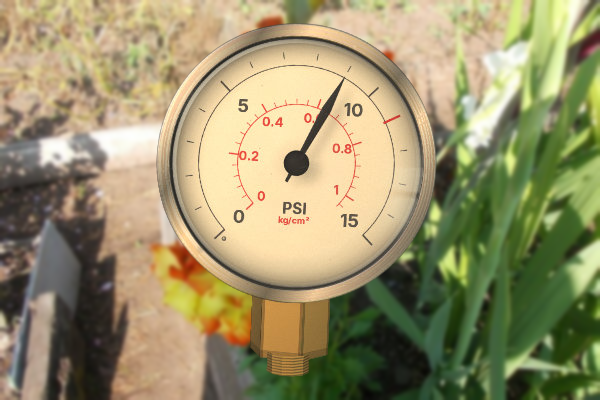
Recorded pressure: 9 psi
